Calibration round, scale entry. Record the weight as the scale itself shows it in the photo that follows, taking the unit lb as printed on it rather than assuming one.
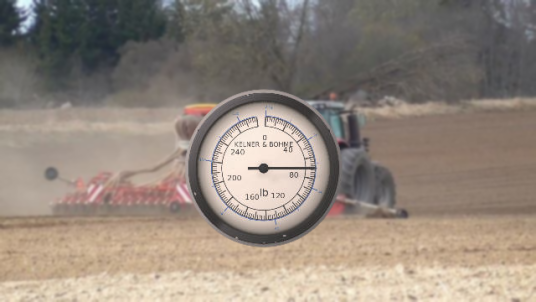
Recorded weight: 70 lb
